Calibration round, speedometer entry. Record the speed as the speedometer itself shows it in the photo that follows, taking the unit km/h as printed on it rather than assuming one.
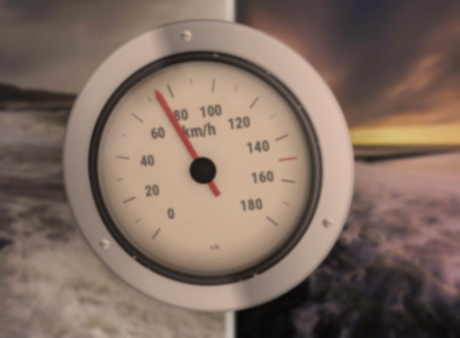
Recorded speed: 75 km/h
